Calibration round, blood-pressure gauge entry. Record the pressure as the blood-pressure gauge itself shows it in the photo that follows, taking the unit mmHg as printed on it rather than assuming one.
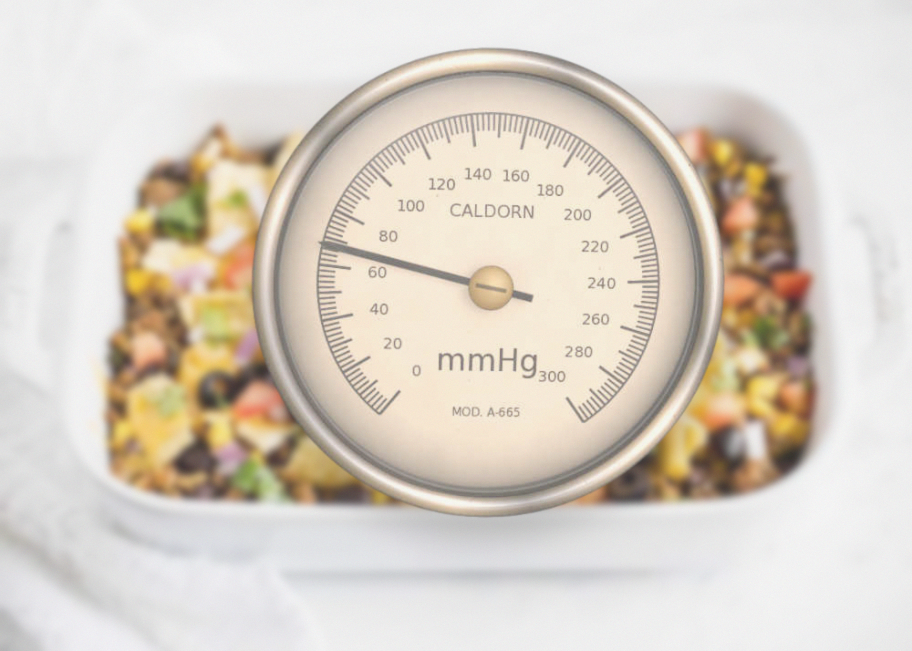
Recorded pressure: 68 mmHg
